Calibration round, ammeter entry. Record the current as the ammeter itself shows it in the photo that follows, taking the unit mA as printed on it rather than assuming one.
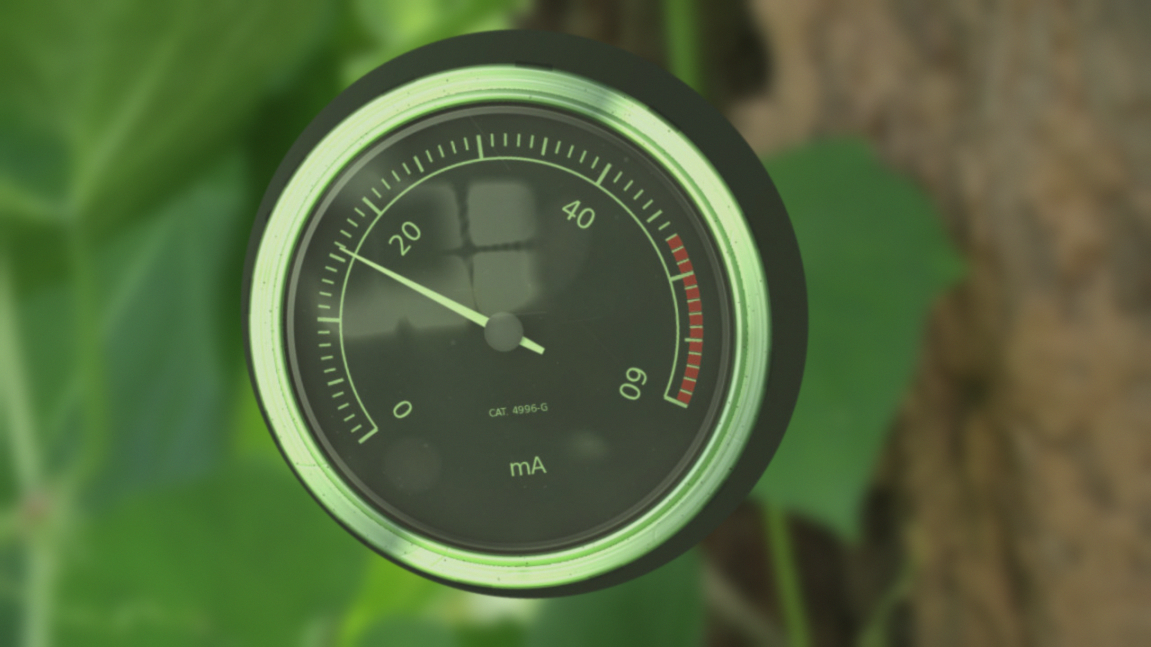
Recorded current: 16 mA
